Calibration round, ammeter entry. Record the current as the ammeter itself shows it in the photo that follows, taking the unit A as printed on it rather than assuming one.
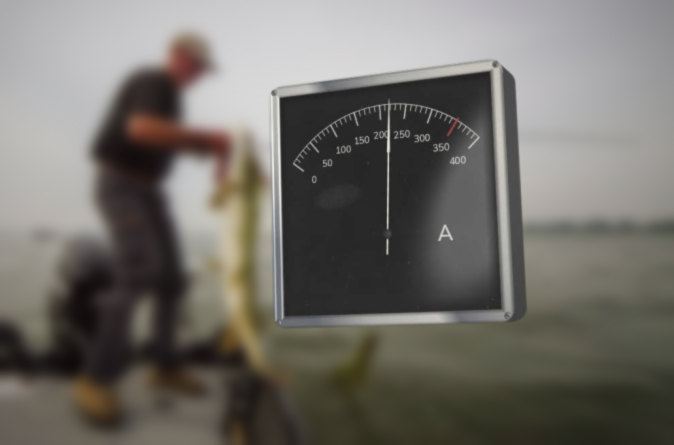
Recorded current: 220 A
